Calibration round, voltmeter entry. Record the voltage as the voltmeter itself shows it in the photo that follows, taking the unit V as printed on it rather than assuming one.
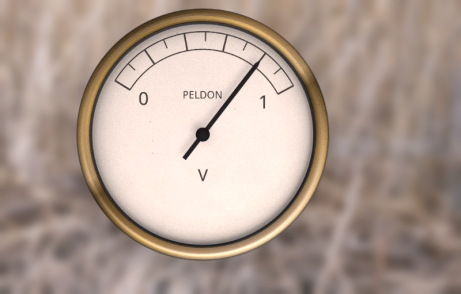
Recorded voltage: 0.8 V
